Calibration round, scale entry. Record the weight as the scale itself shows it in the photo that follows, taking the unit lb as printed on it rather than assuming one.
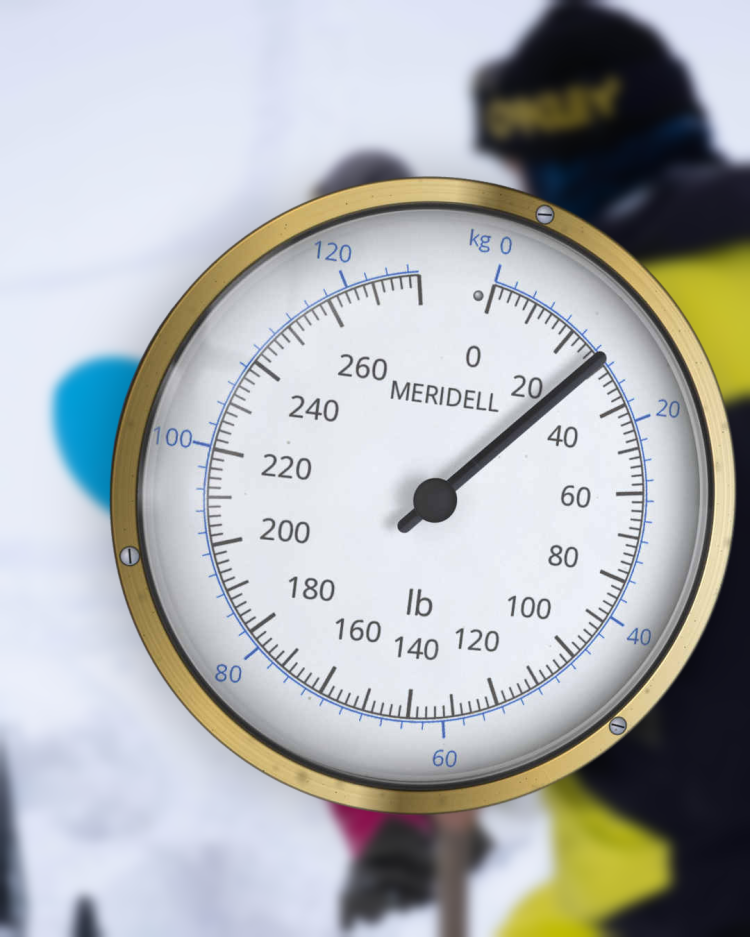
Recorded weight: 28 lb
